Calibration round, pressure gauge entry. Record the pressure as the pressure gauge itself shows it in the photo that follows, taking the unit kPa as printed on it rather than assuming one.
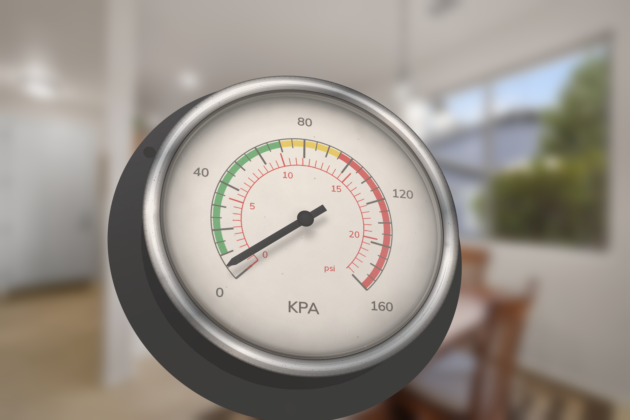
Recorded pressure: 5 kPa
